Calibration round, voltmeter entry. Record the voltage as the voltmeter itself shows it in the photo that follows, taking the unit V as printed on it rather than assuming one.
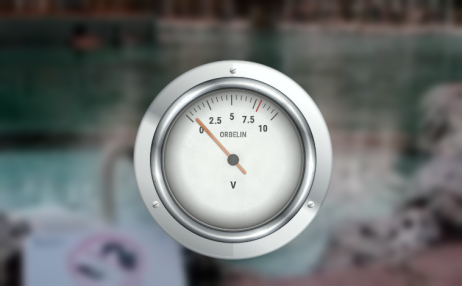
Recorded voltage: 0.5 V
